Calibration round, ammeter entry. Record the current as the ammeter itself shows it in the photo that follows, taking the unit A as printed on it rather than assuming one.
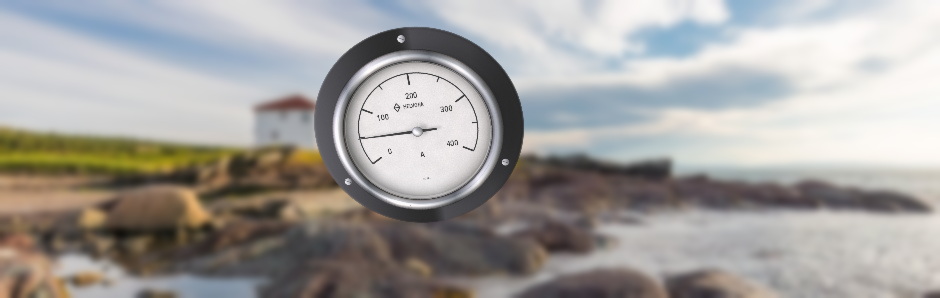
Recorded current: 50 A
